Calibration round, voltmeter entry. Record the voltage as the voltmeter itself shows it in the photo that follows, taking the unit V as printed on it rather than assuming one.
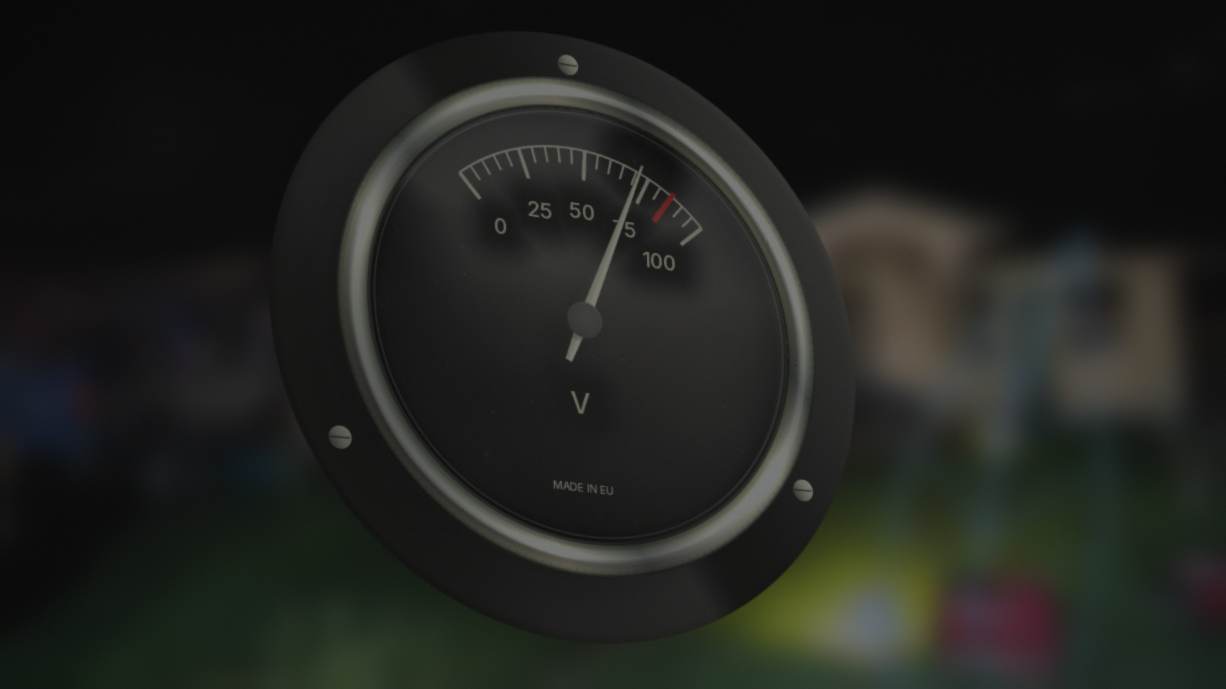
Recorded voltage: 70 V
